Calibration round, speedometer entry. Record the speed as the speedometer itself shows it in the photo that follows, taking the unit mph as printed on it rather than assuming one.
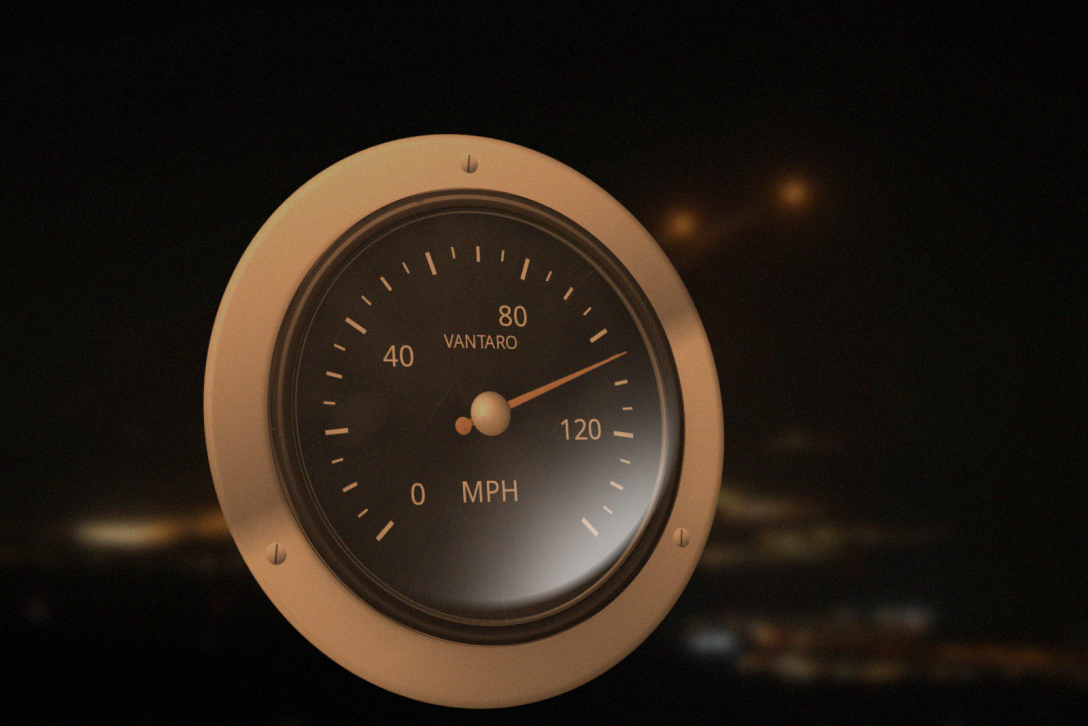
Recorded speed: 105 mph
